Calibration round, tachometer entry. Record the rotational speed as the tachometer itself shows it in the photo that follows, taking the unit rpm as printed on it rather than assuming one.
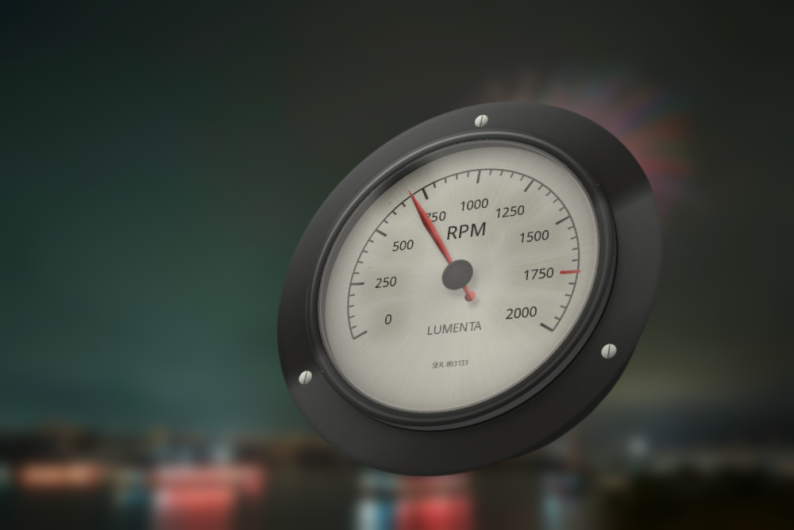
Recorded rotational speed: 700 rpm
